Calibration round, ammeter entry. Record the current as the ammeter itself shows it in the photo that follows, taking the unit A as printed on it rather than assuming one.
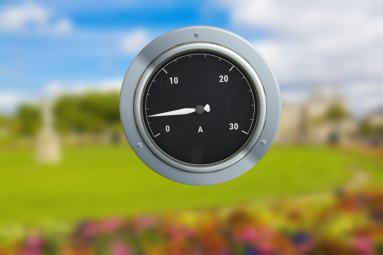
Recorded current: 3 A
